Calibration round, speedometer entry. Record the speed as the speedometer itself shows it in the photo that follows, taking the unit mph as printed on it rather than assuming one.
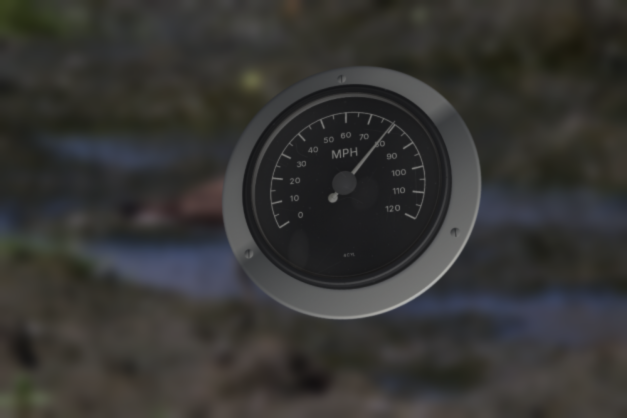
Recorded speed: 80 mph
